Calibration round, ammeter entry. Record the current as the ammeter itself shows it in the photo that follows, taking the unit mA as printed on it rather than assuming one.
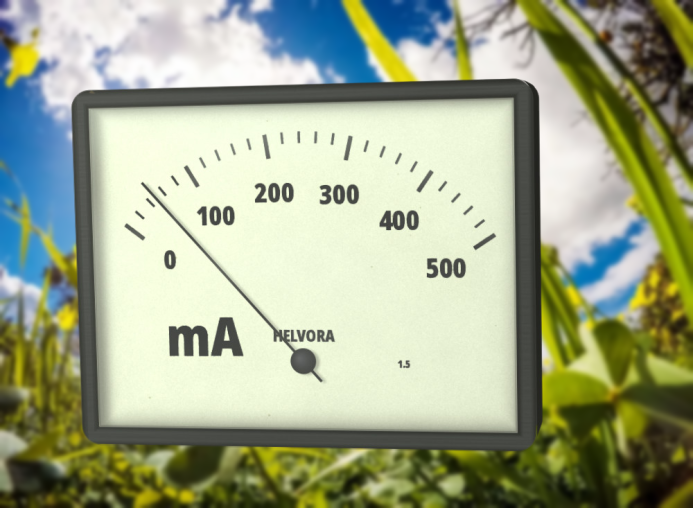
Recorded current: 50 mA
